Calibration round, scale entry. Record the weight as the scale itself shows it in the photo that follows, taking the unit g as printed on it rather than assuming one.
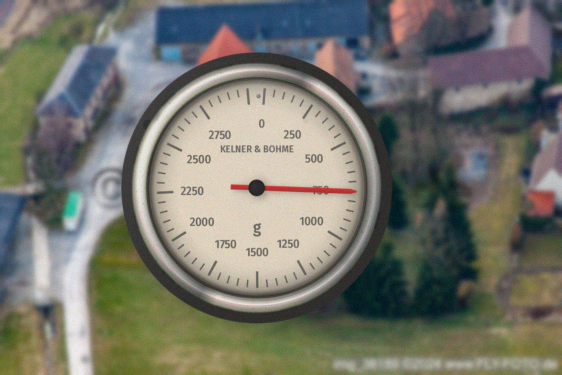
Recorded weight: 750 g
